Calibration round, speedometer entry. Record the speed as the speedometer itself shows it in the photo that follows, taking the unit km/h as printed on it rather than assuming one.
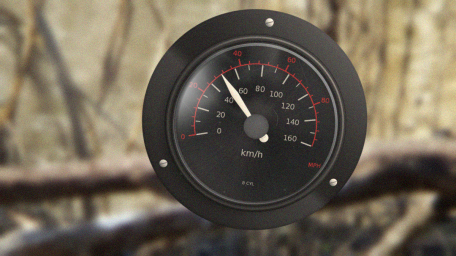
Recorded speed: 50 km/h
